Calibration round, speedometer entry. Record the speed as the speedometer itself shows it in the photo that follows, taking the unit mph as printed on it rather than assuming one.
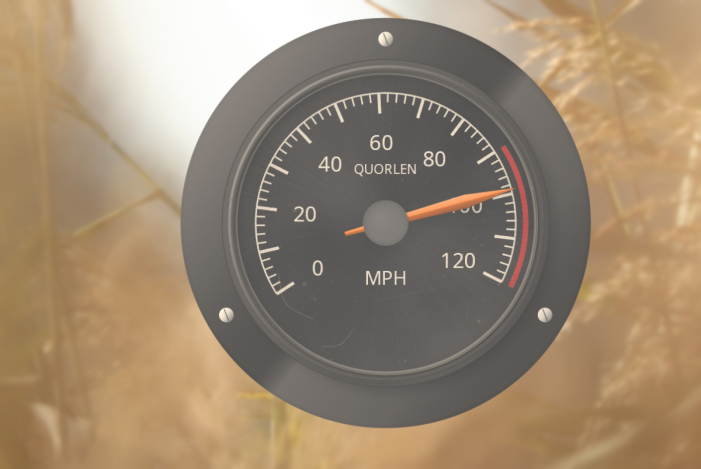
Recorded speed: 99 mph
